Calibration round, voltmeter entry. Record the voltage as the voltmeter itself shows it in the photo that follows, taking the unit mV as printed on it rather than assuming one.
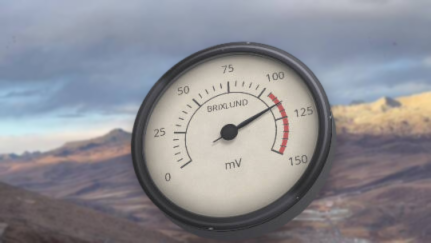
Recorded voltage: 115 mV
